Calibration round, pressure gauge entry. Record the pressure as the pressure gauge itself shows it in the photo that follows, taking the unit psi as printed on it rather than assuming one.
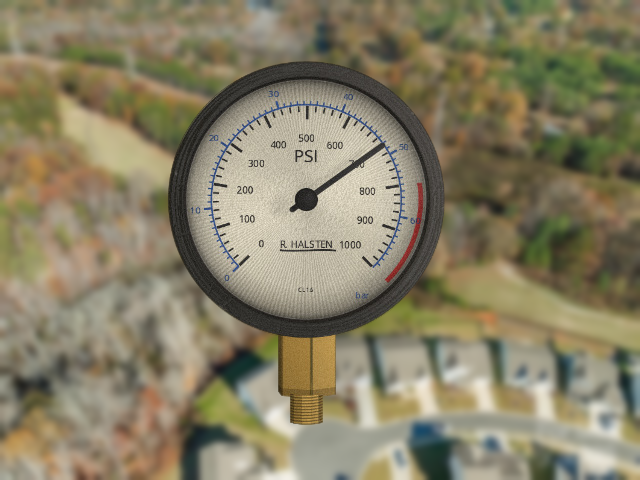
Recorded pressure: 700 psi
